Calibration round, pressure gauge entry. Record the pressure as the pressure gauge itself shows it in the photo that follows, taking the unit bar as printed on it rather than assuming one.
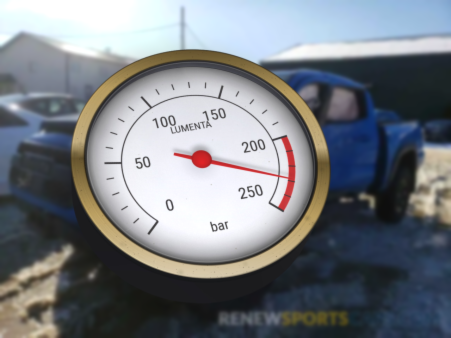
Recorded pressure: 230 bar
